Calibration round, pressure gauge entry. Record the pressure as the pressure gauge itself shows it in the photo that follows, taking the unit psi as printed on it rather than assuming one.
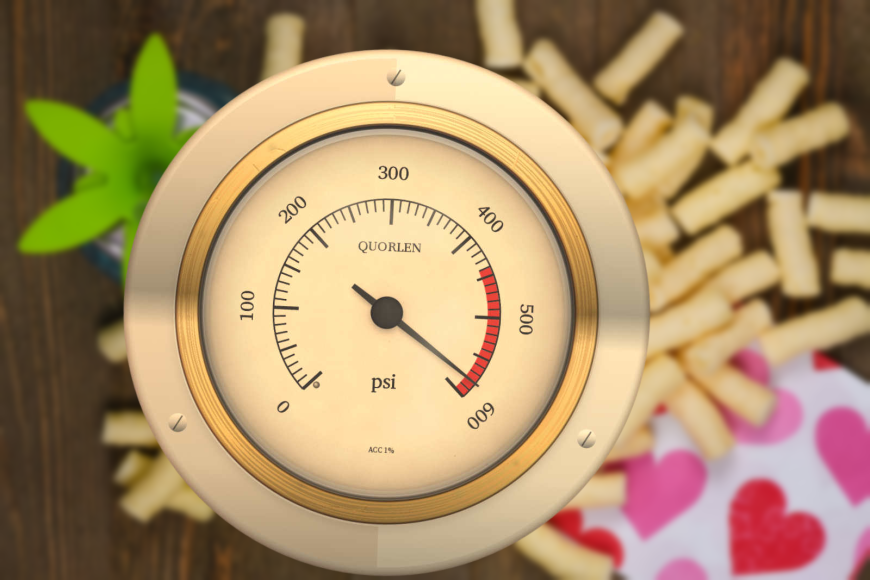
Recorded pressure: 580 psi
